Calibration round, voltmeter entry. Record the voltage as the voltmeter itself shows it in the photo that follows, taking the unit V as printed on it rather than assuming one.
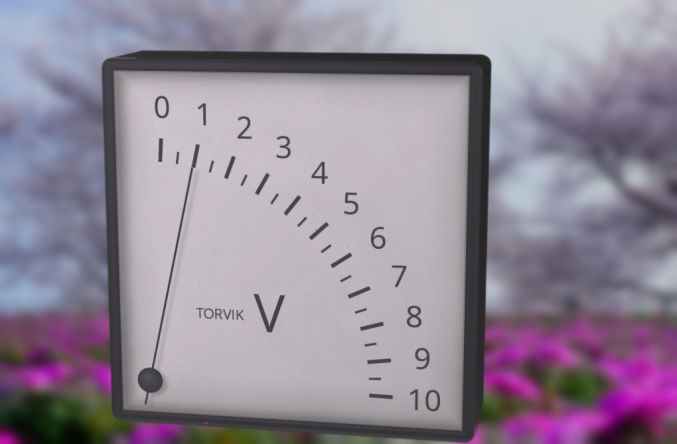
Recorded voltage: 1 V
